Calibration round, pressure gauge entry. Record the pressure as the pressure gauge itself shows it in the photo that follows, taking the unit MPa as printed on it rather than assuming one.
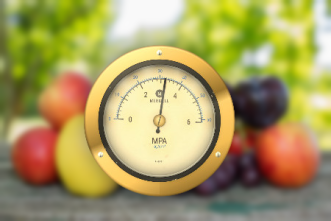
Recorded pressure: 3.2 MPa
